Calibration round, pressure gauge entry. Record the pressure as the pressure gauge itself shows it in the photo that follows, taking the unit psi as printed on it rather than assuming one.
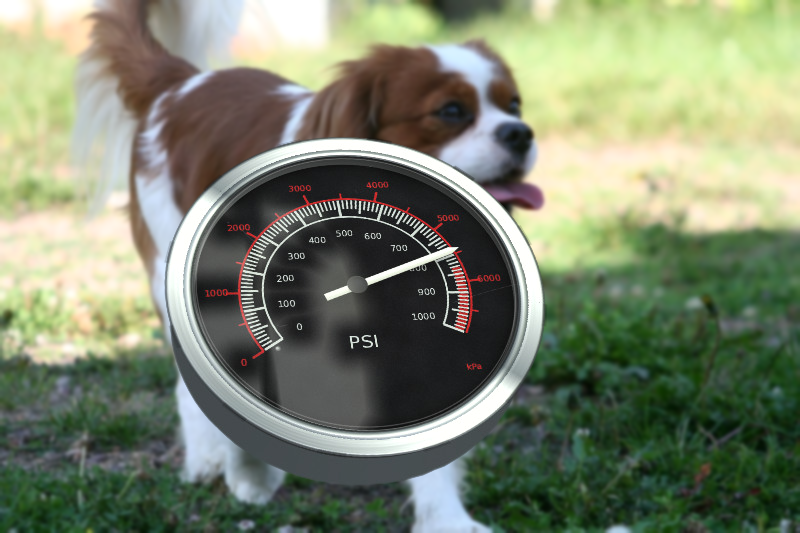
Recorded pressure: 800 psi
